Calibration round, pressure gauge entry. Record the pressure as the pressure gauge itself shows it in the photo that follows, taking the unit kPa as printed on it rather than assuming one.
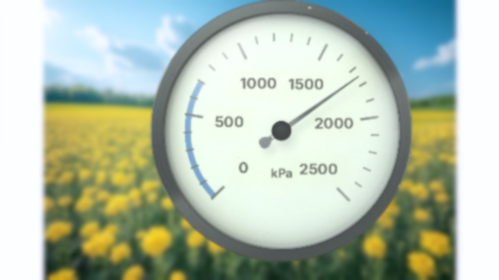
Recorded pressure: 1750 kPa
